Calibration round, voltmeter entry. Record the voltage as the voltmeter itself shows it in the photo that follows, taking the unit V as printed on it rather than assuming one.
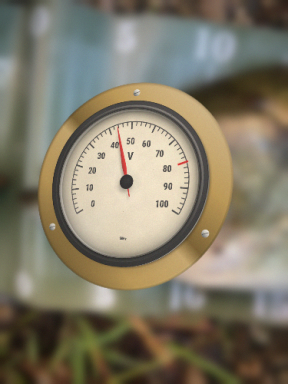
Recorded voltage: 44 V
